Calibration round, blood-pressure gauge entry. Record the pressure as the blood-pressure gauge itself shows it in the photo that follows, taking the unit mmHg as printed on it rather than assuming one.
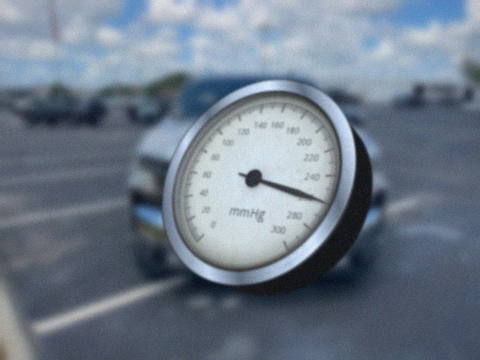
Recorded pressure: 260 mmHg
